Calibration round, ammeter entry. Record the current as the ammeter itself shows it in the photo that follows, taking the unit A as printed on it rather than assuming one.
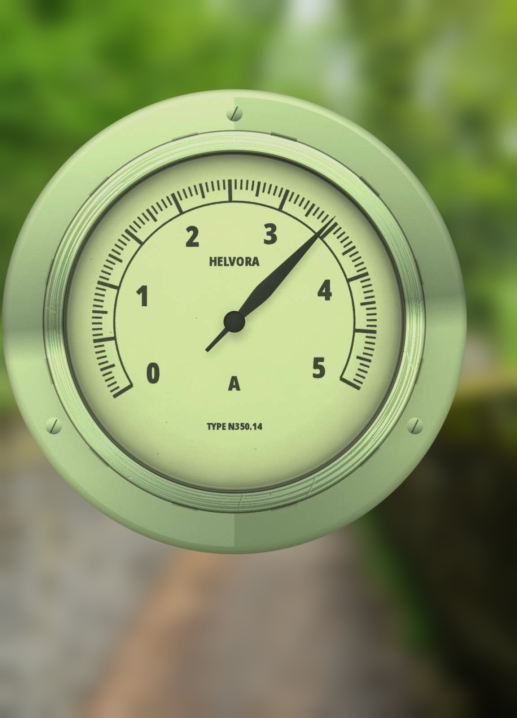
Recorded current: 3.45 A
